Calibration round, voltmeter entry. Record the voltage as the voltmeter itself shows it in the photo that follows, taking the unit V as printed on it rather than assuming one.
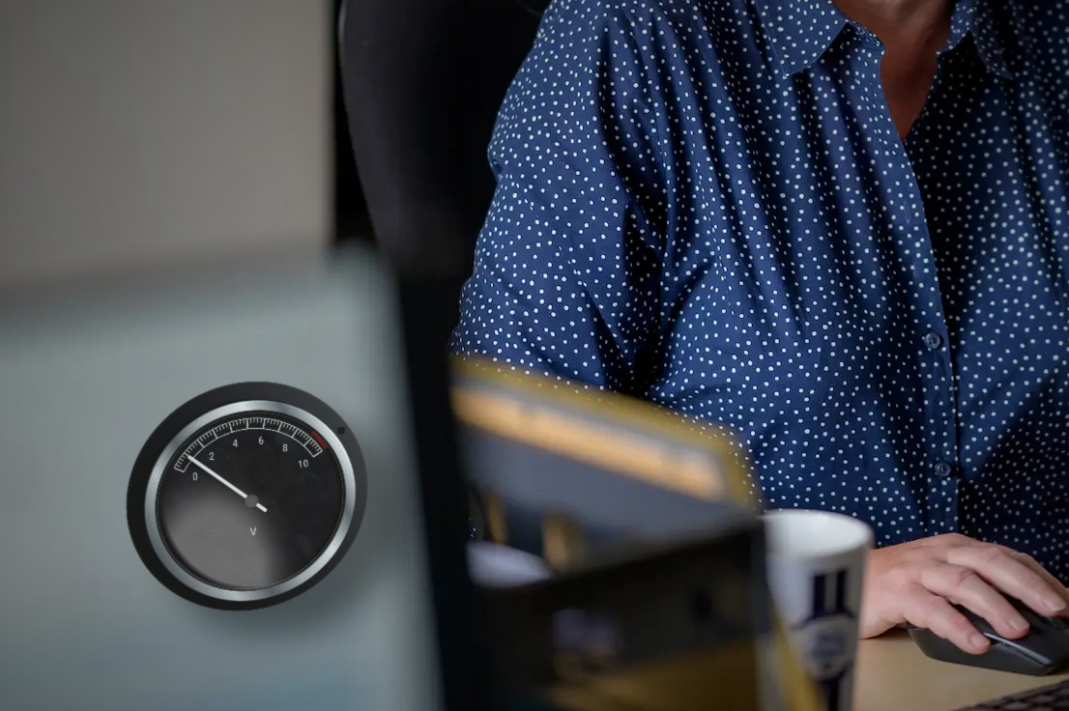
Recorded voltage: 1 V
